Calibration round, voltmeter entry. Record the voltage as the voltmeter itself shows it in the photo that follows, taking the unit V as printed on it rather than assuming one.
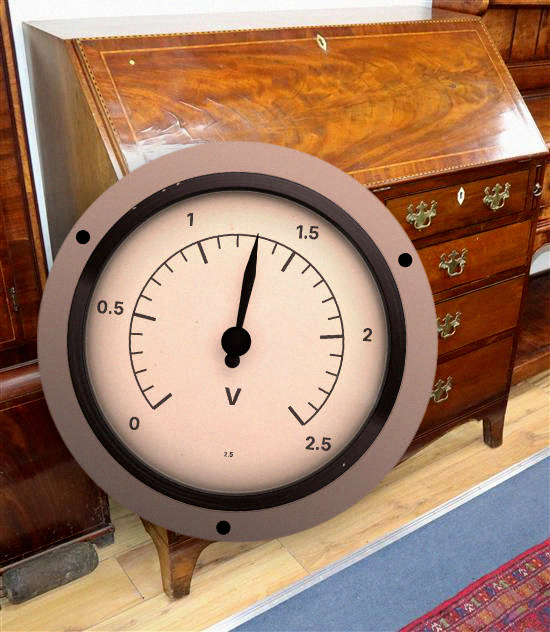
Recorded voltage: 1.3 V
